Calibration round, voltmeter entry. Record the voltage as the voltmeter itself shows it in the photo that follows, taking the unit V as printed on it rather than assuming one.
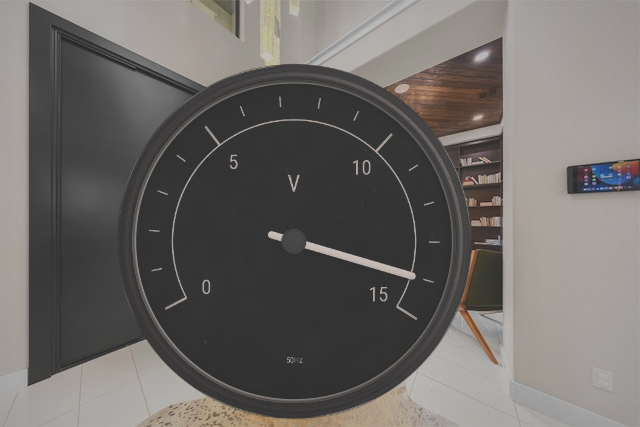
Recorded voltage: 14 V
